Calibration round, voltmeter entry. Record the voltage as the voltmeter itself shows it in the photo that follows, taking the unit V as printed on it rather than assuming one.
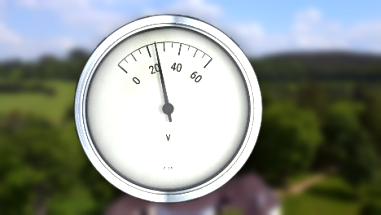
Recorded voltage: 25 V
